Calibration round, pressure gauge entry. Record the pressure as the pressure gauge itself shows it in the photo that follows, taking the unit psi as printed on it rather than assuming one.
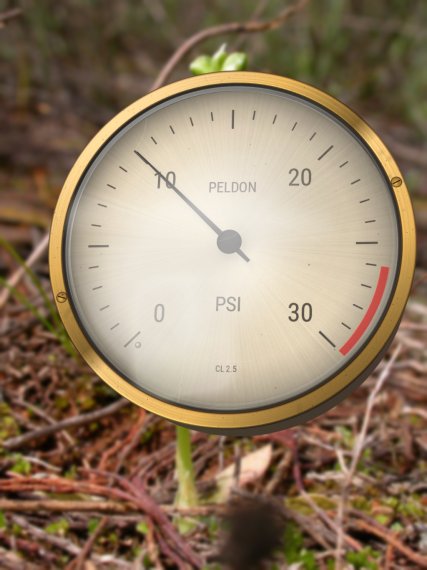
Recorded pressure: 10 psi
